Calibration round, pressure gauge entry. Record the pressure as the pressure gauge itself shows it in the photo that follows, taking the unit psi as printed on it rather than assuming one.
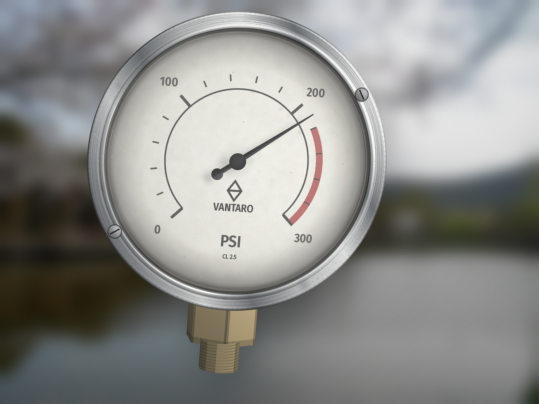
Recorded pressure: 210 psi
